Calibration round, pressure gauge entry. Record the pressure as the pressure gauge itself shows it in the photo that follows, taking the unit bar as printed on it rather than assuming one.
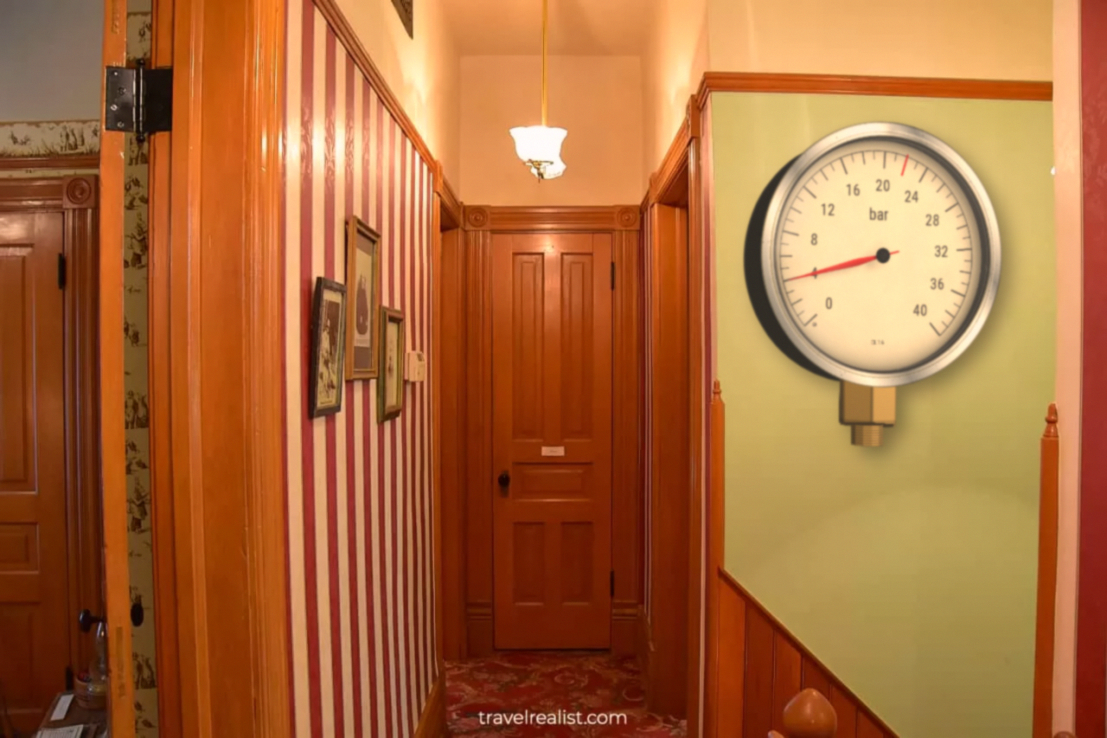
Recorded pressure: 4 bar
